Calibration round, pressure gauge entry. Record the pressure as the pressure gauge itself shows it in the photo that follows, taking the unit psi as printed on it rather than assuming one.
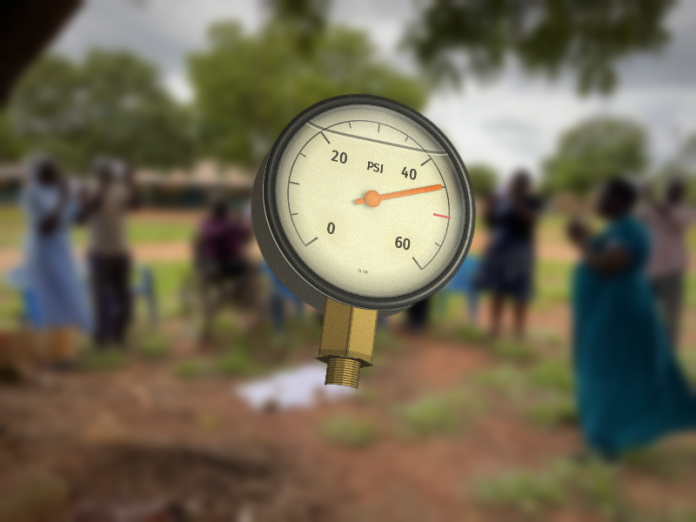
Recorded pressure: 45 psi
